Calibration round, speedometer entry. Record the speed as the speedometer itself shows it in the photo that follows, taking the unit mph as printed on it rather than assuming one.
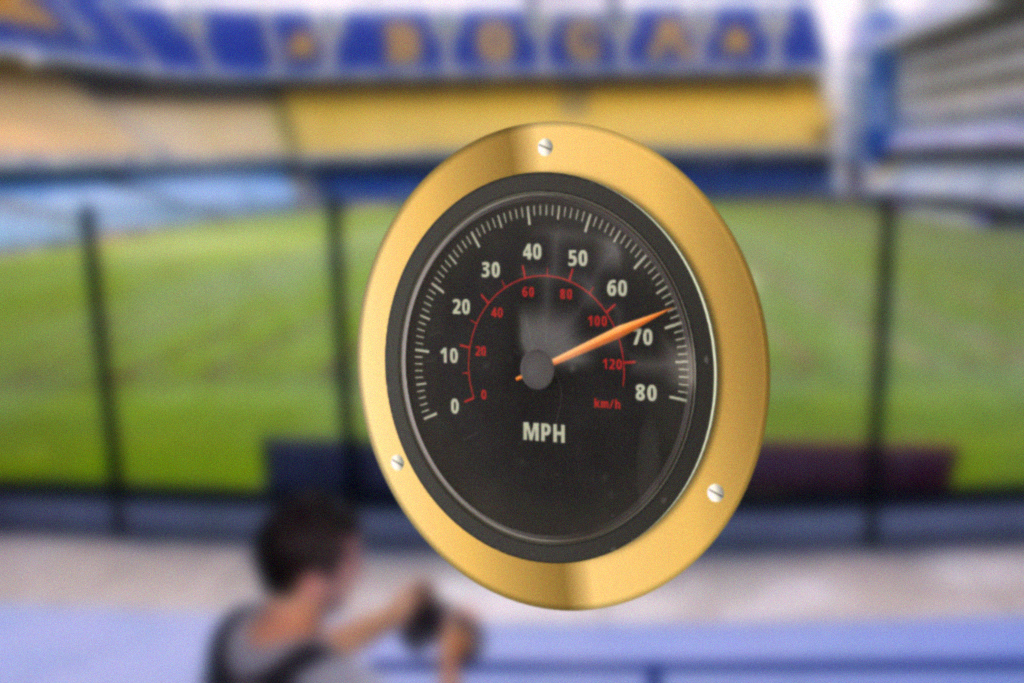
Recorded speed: 68 mph
